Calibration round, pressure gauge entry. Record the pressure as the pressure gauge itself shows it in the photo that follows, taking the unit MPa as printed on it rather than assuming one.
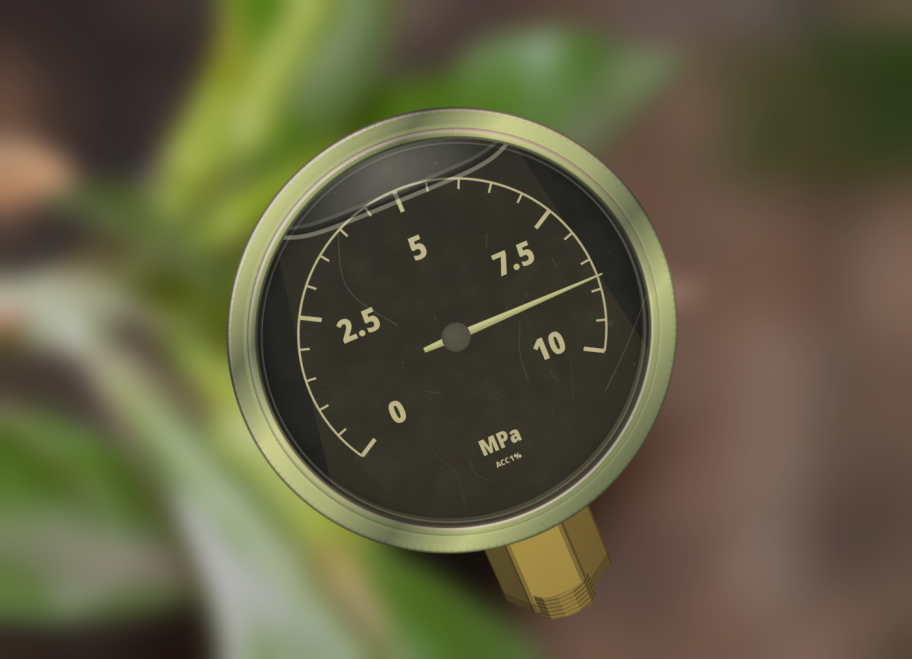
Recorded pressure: 8.75 MPa
